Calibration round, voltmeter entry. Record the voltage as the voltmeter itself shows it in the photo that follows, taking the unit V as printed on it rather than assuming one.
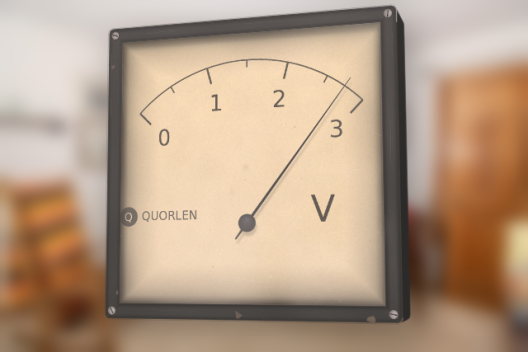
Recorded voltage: 2.75 V
